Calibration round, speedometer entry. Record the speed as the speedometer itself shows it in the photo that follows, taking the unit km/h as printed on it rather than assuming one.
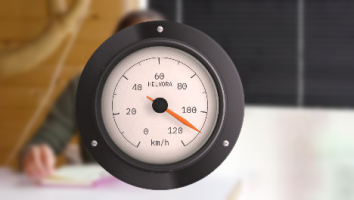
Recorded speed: 110 km/h
